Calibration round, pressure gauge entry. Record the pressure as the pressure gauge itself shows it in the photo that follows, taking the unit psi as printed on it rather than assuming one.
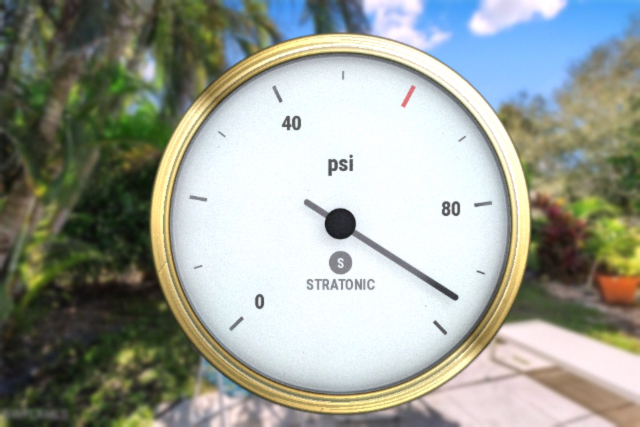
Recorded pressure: 95 psi
